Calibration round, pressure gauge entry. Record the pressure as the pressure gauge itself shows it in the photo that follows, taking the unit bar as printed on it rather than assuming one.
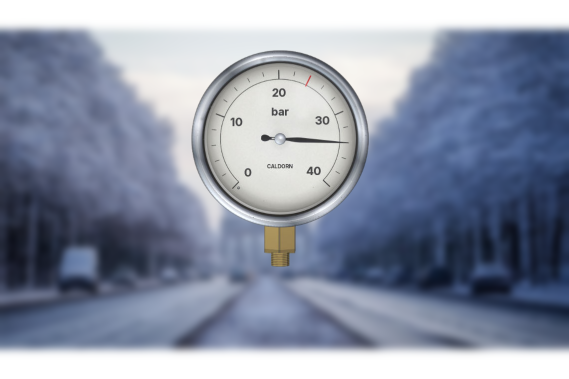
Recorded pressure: 34 bar
